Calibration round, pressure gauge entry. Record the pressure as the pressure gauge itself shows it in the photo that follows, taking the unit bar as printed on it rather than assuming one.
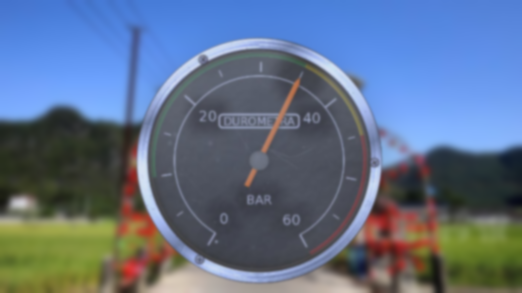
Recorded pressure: 35 bar
